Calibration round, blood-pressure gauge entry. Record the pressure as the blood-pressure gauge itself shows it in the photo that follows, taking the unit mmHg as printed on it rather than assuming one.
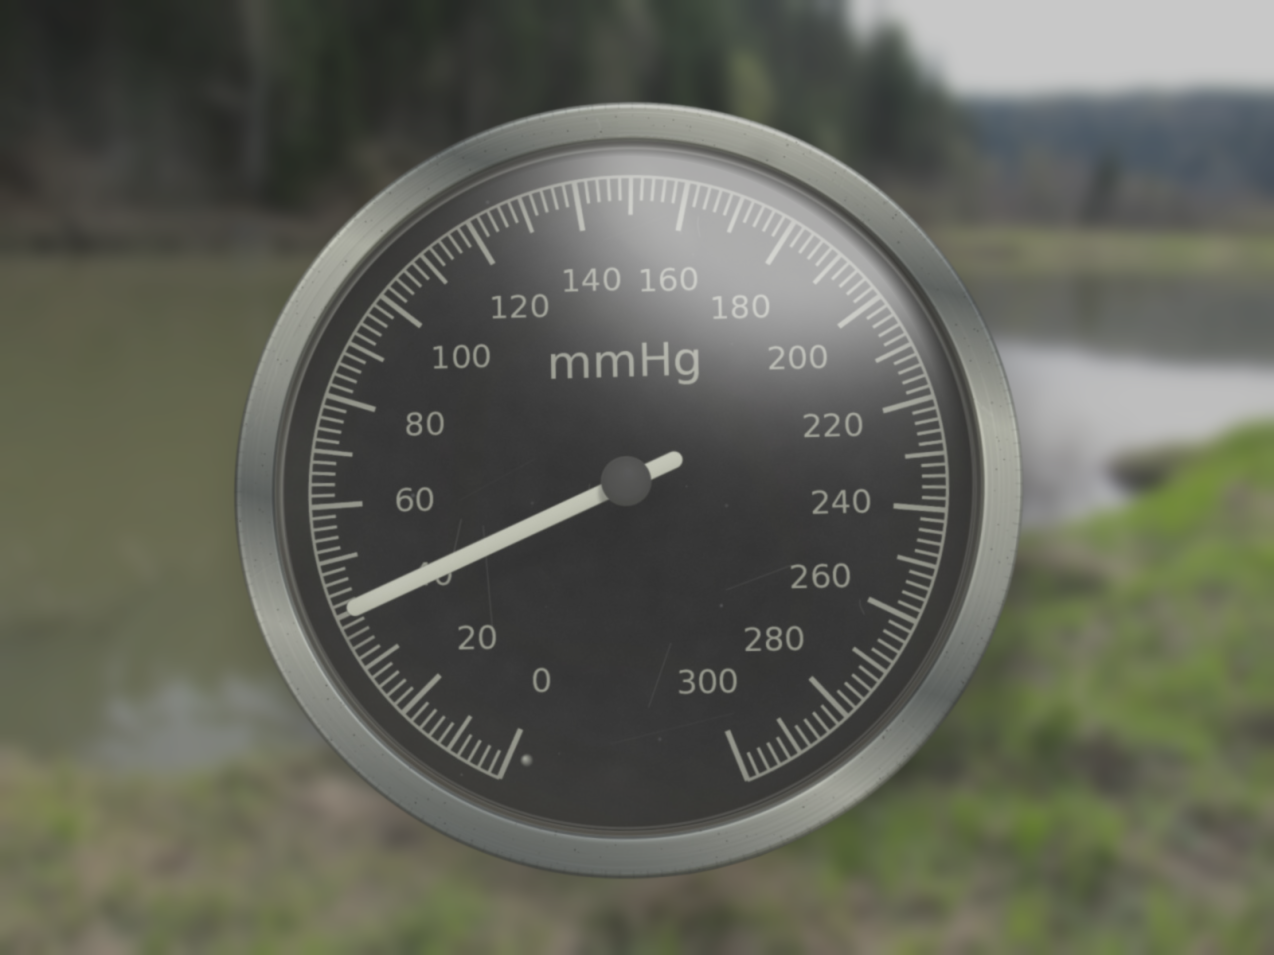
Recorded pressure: 40 mmHg
